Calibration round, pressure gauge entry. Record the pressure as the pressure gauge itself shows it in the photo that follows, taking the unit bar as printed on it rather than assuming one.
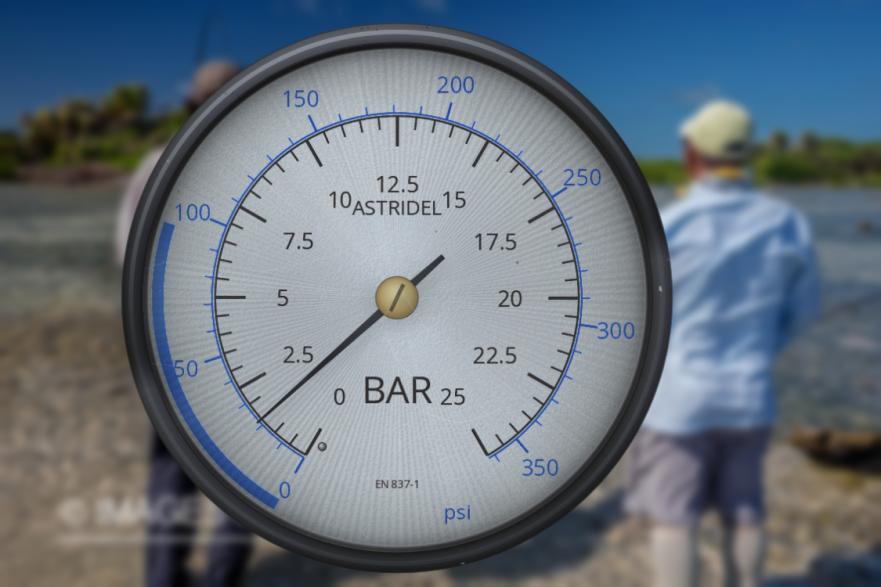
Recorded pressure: 1.5 bar
